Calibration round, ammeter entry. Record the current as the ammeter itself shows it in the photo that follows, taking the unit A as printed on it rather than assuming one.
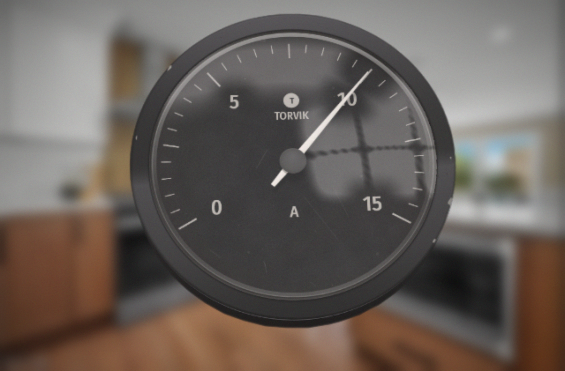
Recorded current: 10 A
